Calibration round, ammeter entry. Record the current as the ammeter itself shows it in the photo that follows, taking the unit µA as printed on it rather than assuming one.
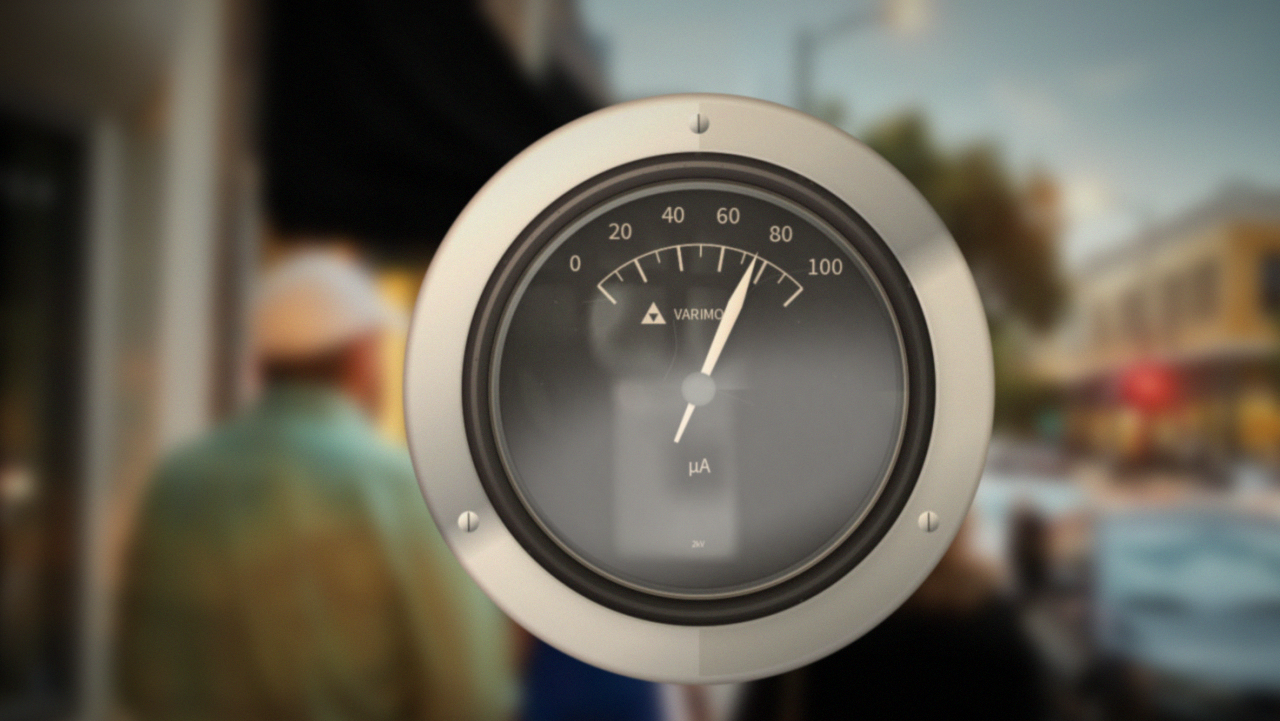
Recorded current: 75 µA
